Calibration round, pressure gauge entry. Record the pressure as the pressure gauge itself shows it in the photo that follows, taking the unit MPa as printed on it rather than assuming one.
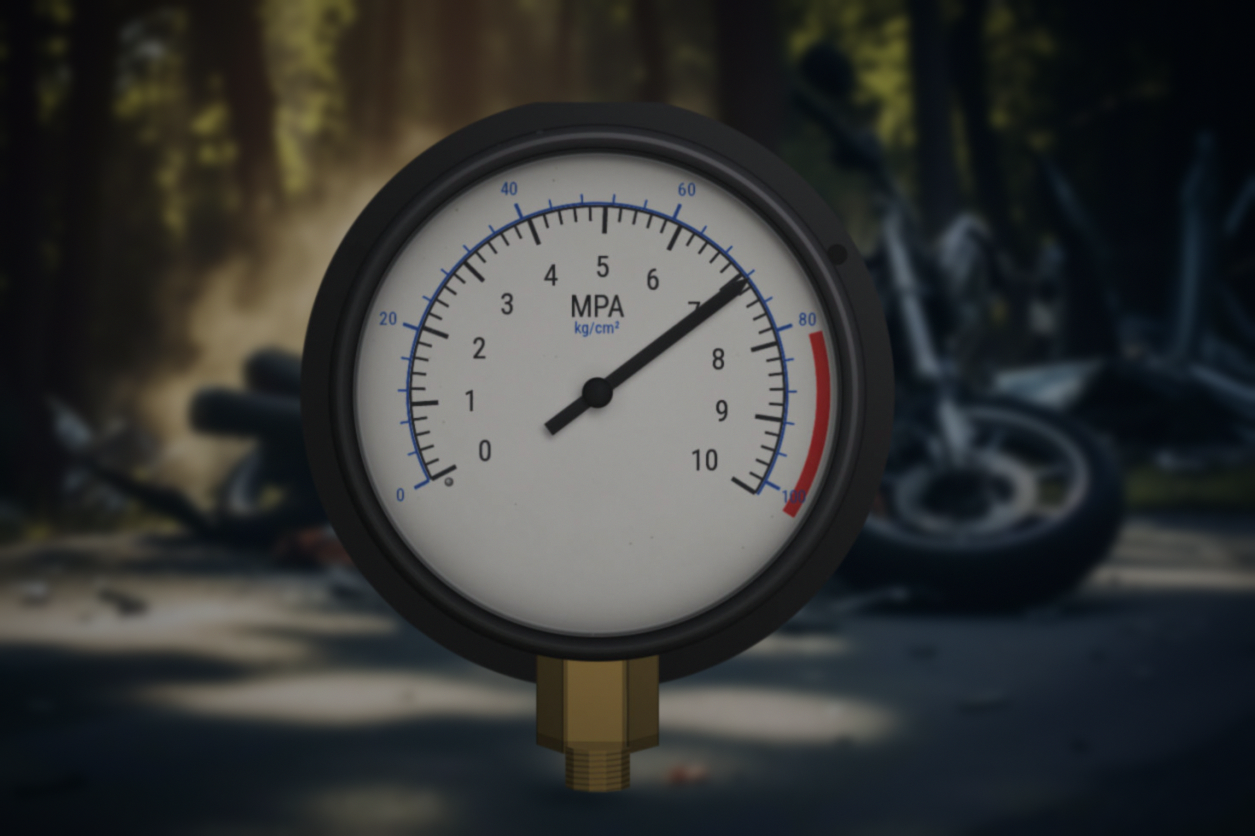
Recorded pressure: 7.1 MPa
